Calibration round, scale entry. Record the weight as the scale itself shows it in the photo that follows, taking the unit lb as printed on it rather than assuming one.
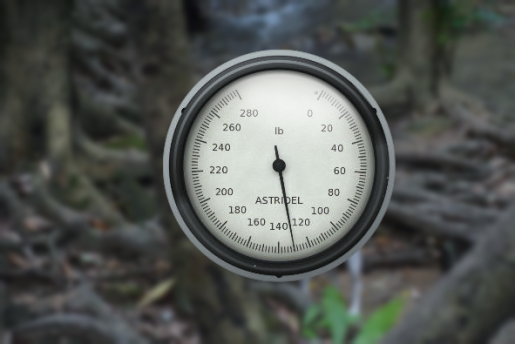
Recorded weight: 130 lb
